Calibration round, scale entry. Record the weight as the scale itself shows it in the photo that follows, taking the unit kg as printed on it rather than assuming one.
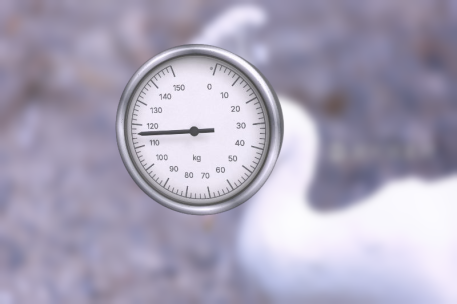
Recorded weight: 116 kg
